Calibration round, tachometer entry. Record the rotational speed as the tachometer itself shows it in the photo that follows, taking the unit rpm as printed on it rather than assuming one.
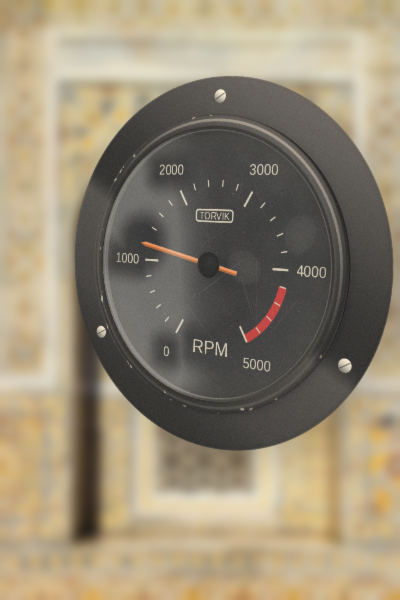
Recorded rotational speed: 1200 rpm
